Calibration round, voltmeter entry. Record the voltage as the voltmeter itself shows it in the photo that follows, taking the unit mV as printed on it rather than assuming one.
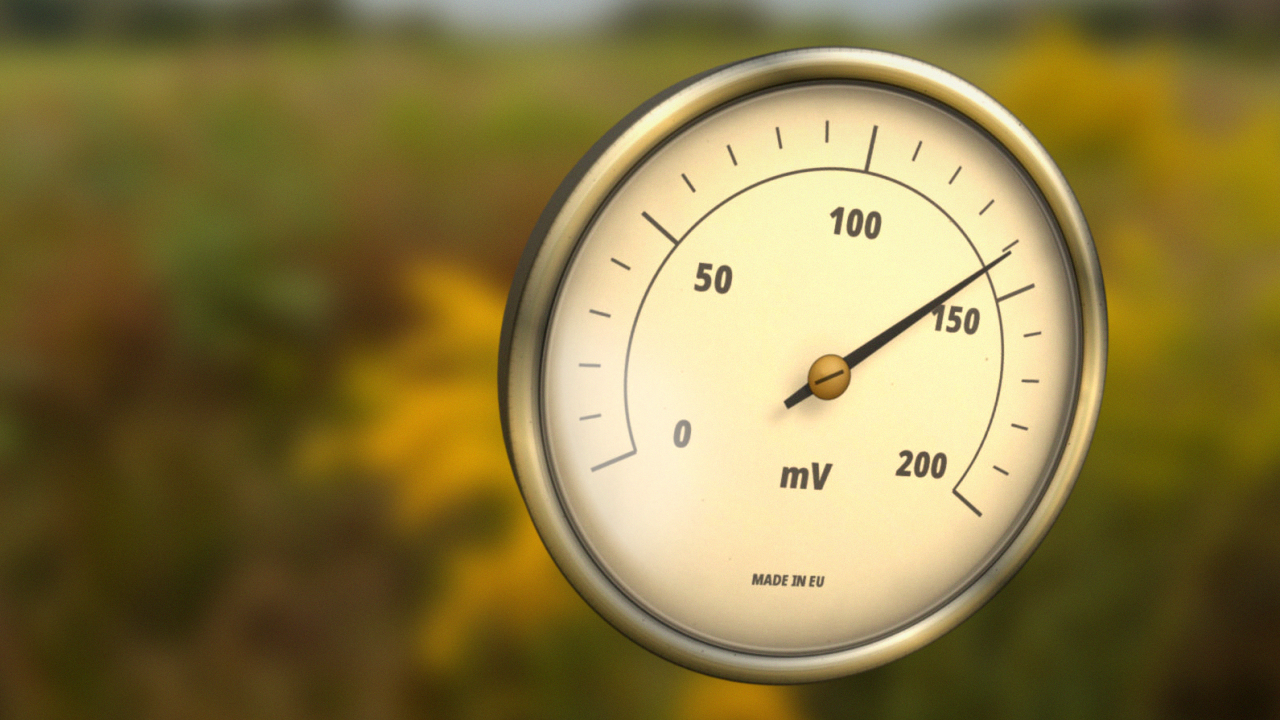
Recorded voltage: 140 mV
